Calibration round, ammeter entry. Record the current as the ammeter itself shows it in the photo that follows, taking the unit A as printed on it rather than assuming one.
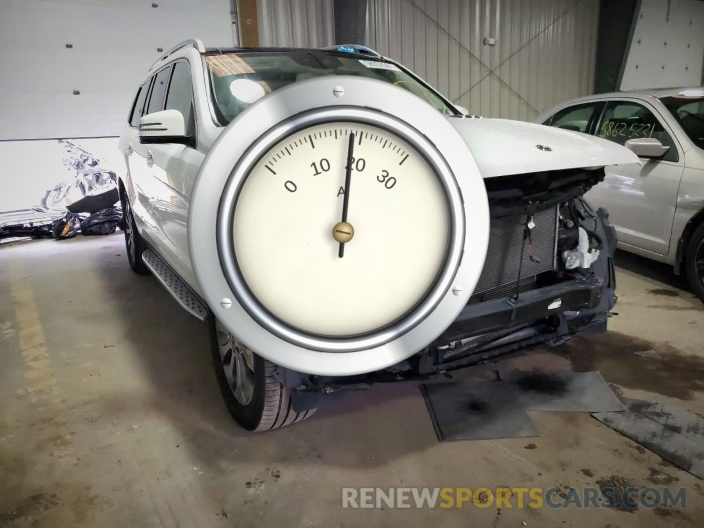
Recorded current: 18 A
